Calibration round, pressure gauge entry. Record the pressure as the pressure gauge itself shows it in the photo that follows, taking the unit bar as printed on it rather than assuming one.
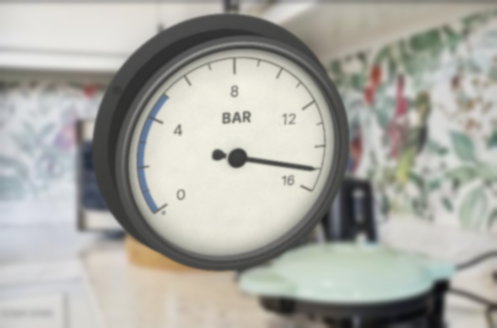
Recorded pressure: 15 bar
